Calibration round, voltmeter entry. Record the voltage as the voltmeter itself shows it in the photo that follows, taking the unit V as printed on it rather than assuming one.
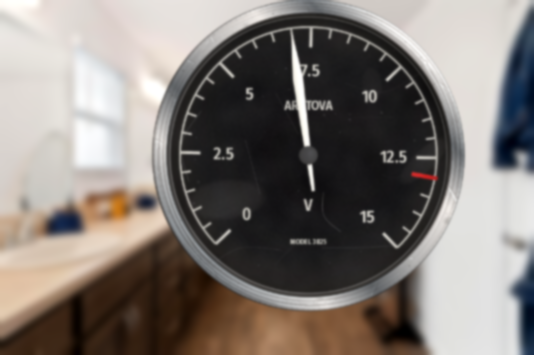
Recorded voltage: 7 V
